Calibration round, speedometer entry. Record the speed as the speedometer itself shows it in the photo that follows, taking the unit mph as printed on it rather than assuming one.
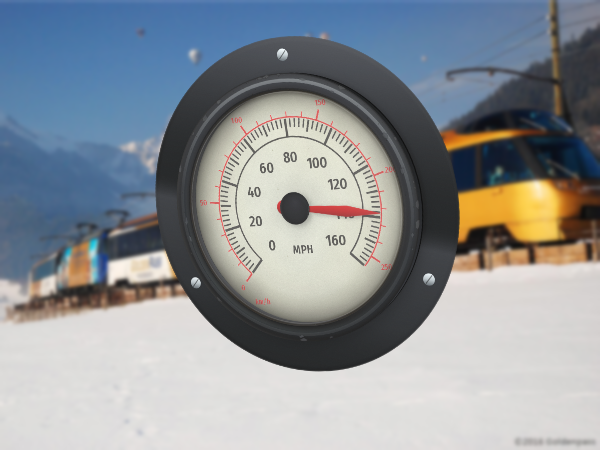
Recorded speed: 138 mph
